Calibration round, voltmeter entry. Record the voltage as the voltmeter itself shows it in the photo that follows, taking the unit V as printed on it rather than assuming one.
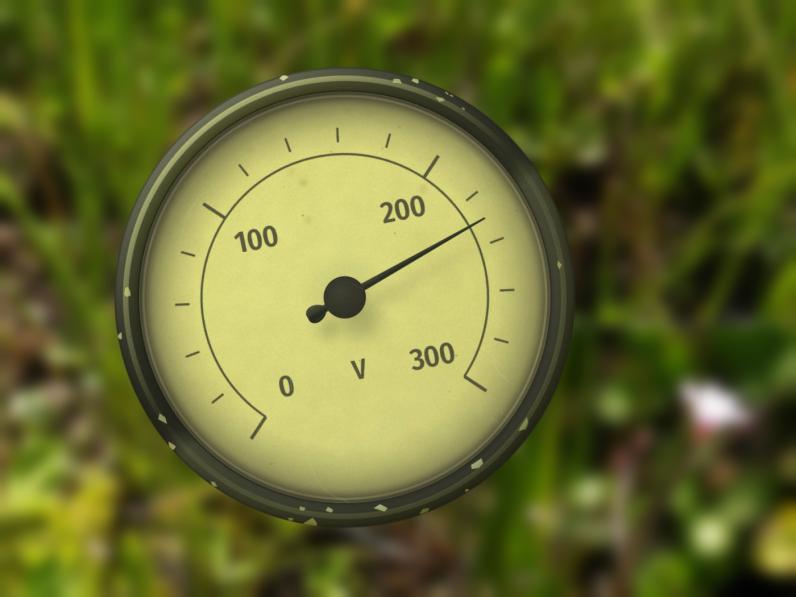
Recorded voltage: 230 V
